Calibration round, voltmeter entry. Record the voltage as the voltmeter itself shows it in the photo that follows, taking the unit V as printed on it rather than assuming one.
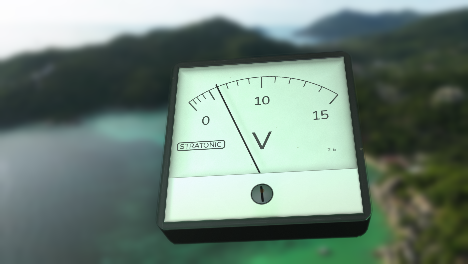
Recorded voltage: 6 V
